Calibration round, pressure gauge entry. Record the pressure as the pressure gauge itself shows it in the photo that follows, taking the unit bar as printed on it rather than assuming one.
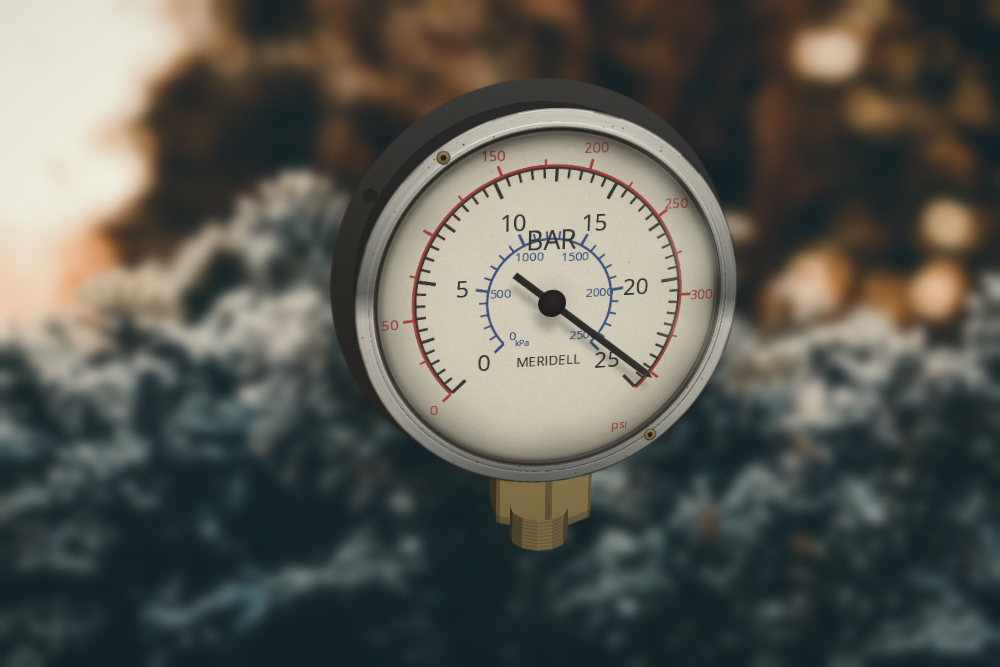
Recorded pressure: 24.25 bar
